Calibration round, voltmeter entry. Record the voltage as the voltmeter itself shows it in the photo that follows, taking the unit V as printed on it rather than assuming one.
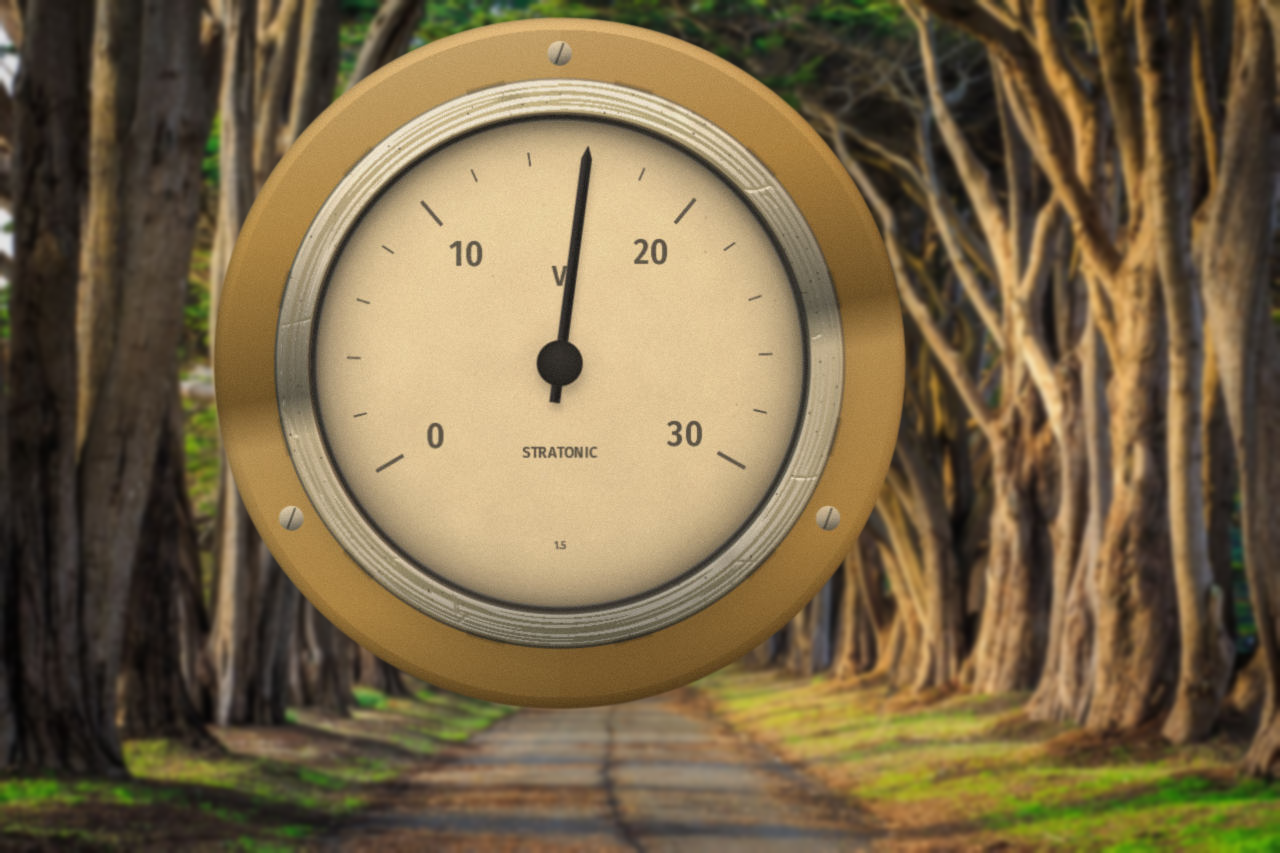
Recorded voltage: 16 V
